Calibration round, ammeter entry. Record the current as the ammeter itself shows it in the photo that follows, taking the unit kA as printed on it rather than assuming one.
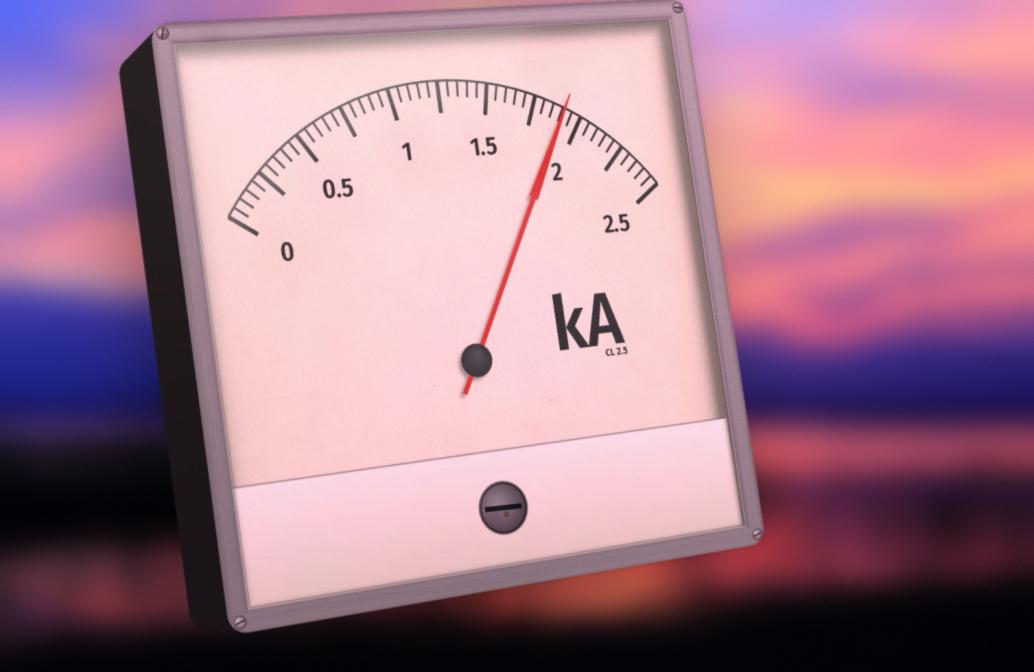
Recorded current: 1.9 kA
